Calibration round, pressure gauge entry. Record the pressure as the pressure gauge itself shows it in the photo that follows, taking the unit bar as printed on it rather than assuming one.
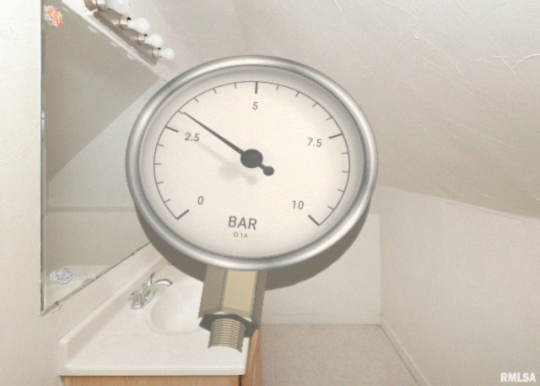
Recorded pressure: 3 bar
